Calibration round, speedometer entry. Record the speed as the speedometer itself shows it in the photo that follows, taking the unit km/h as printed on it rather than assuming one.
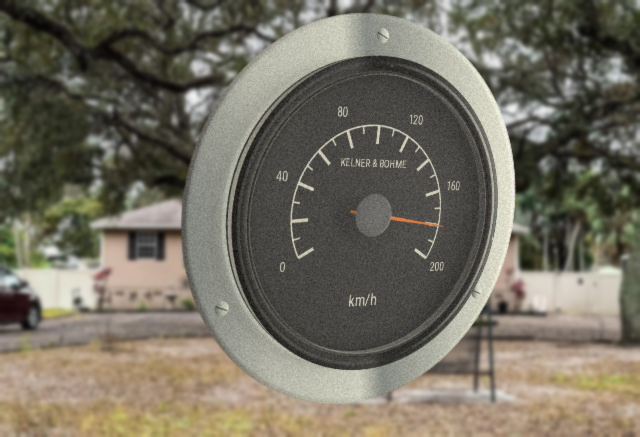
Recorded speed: 180 km/h
